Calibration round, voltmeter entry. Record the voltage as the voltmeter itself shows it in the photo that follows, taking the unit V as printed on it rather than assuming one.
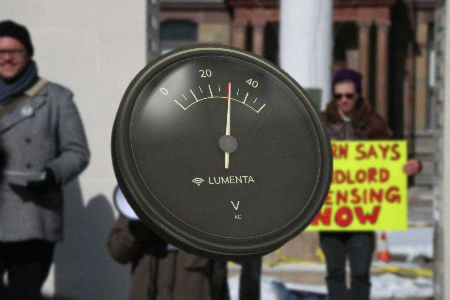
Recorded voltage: 30 V
